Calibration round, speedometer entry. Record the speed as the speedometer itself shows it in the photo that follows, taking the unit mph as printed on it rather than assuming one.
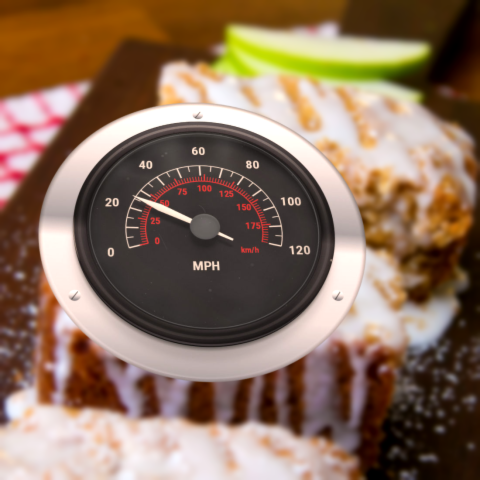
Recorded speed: 25 mph
